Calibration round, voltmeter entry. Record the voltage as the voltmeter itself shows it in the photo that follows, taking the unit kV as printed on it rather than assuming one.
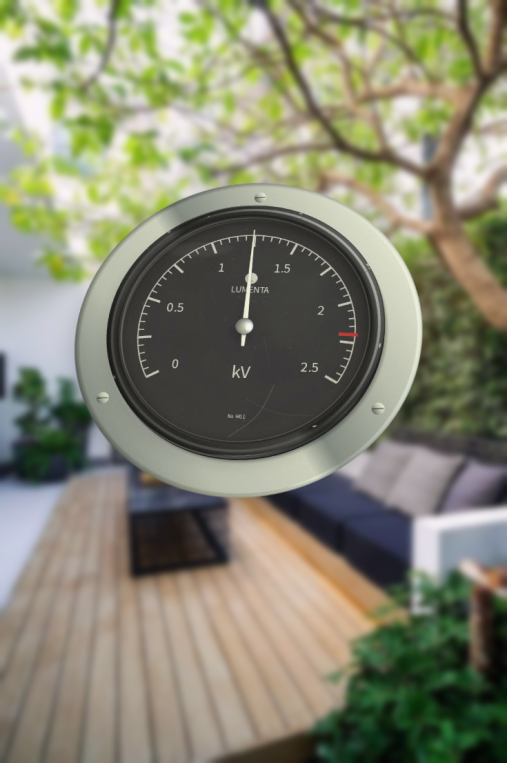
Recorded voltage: 1.25 kV
